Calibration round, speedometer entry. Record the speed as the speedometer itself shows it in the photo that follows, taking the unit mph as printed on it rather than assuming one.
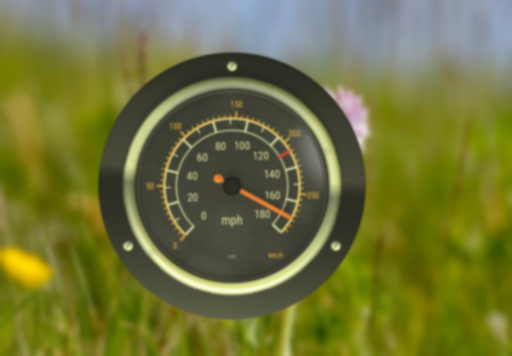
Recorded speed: 170 mph
